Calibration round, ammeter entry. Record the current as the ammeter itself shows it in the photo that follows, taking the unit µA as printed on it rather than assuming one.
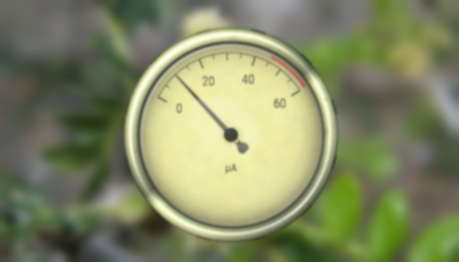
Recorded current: 10 µA
